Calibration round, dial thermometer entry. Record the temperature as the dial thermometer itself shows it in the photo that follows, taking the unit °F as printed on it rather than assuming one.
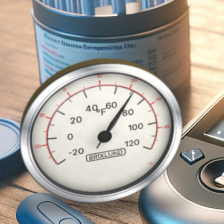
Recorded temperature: 70 °F
